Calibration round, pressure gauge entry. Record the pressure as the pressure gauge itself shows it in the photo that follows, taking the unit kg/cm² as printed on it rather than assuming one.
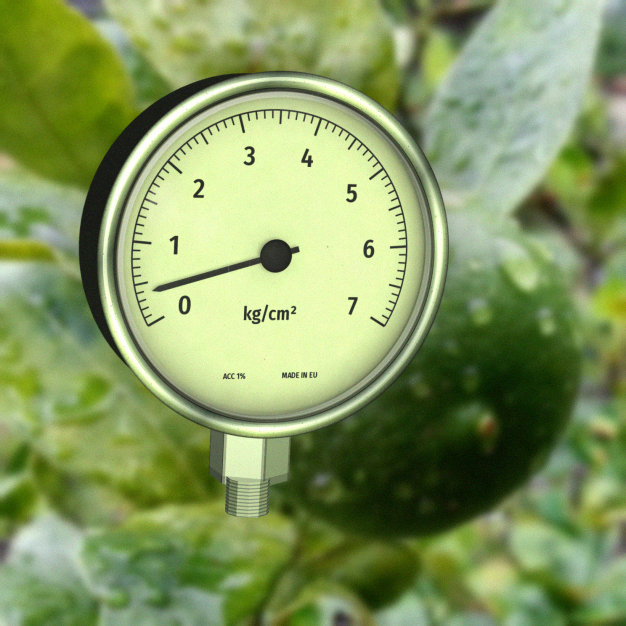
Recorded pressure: 0.4 kg/cm²
